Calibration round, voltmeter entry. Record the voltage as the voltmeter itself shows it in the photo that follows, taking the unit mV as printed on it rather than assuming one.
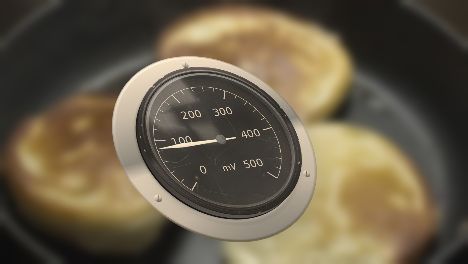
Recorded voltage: 80 mV
